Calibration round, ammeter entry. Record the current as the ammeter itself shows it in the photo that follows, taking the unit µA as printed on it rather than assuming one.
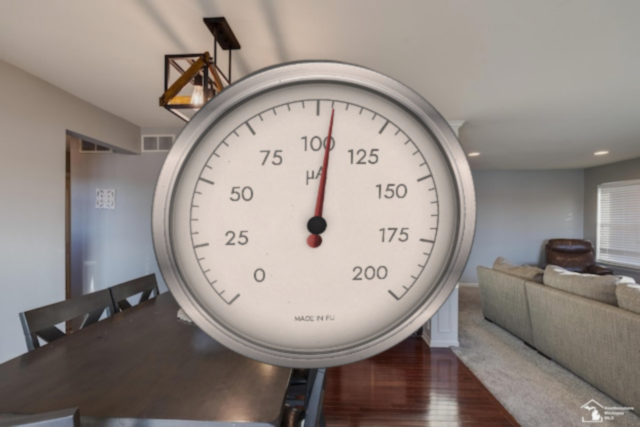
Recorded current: 105 µA
